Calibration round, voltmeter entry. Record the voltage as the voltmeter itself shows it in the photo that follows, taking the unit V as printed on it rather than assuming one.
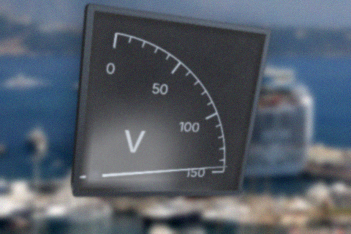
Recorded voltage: 145 V
